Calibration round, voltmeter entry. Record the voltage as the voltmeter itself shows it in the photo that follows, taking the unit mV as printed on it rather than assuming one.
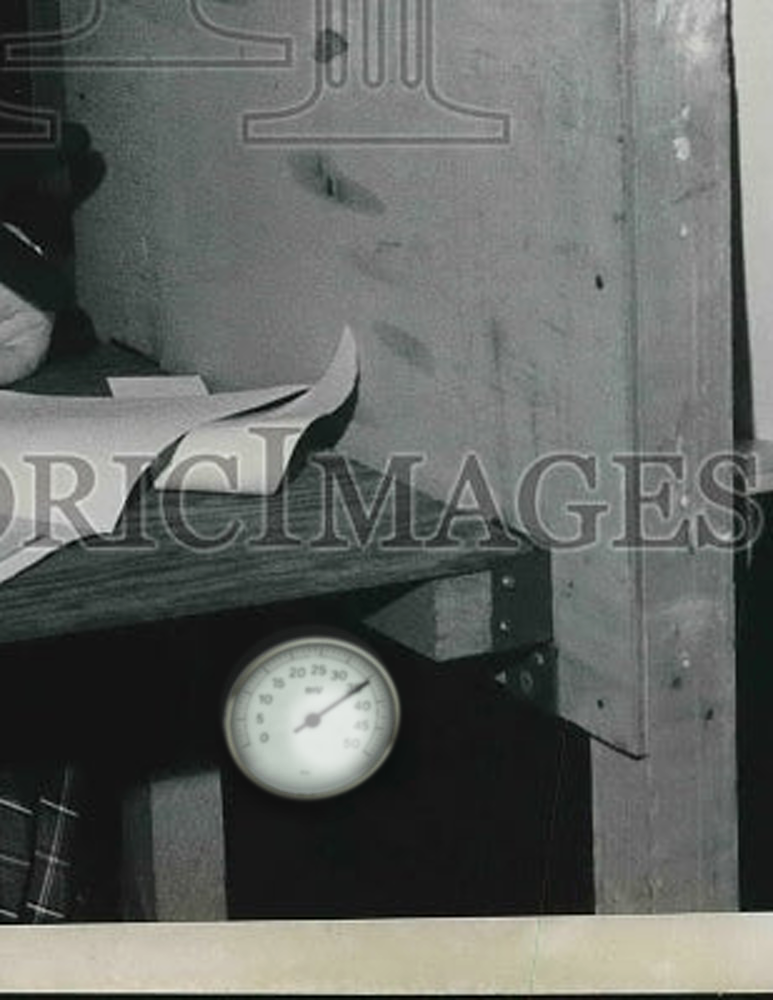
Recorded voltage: 35 mV
